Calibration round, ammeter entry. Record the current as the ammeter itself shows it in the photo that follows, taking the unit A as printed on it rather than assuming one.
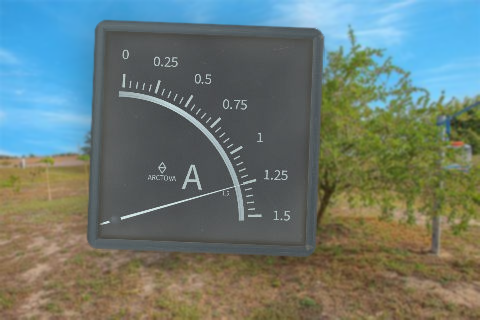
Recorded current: 1.25 A
